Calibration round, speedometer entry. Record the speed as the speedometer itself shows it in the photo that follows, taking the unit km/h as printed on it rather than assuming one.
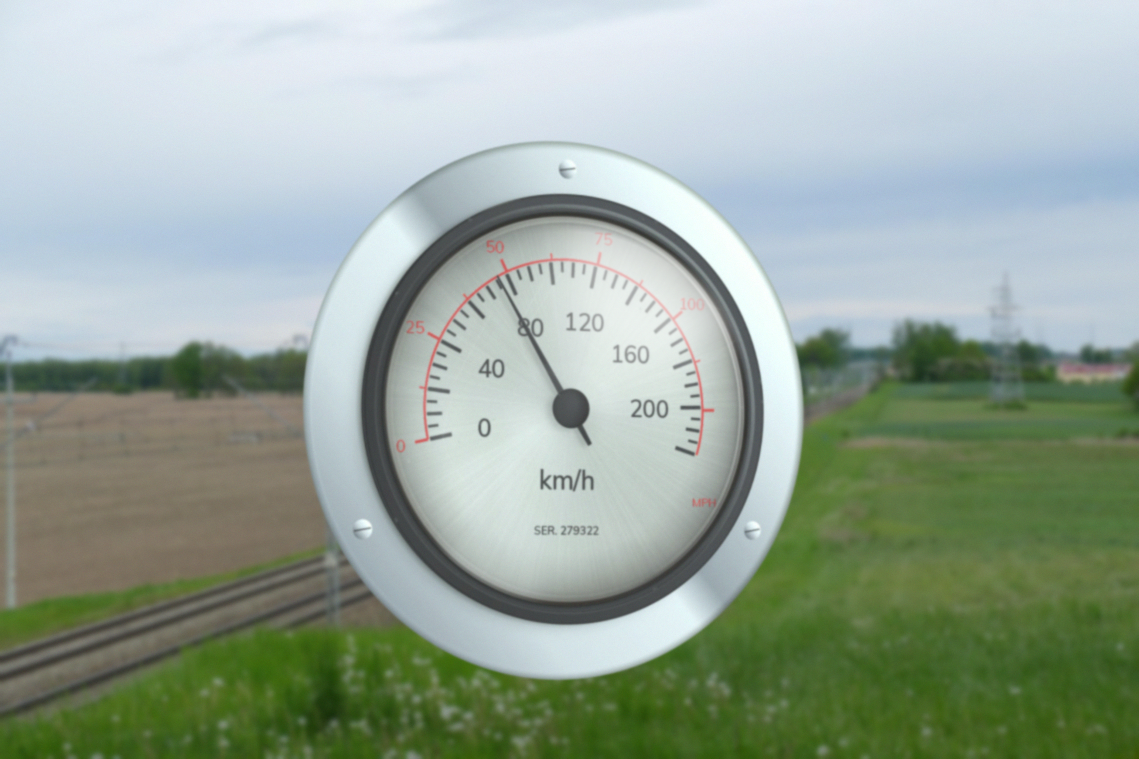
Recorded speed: 75 km/h
